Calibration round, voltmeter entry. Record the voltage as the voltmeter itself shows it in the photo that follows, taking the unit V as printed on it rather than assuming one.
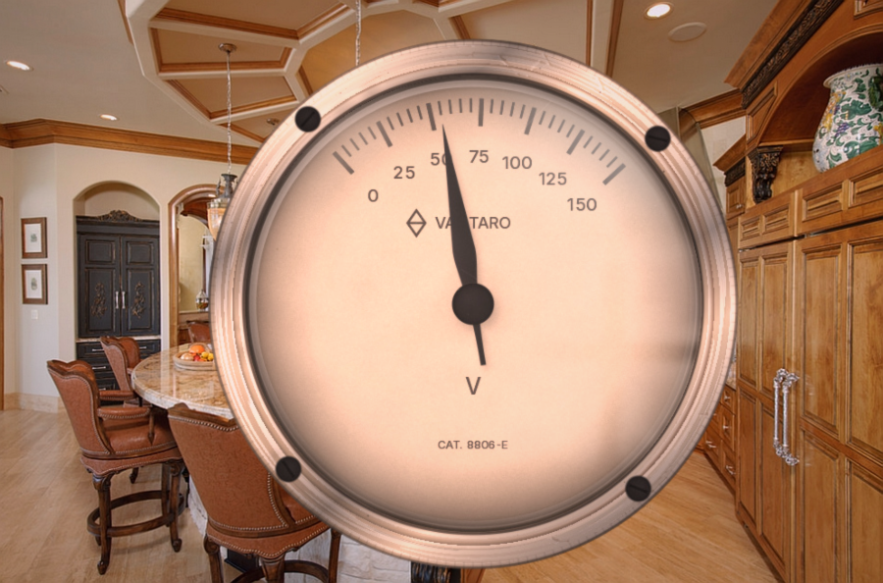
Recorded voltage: 55 V
